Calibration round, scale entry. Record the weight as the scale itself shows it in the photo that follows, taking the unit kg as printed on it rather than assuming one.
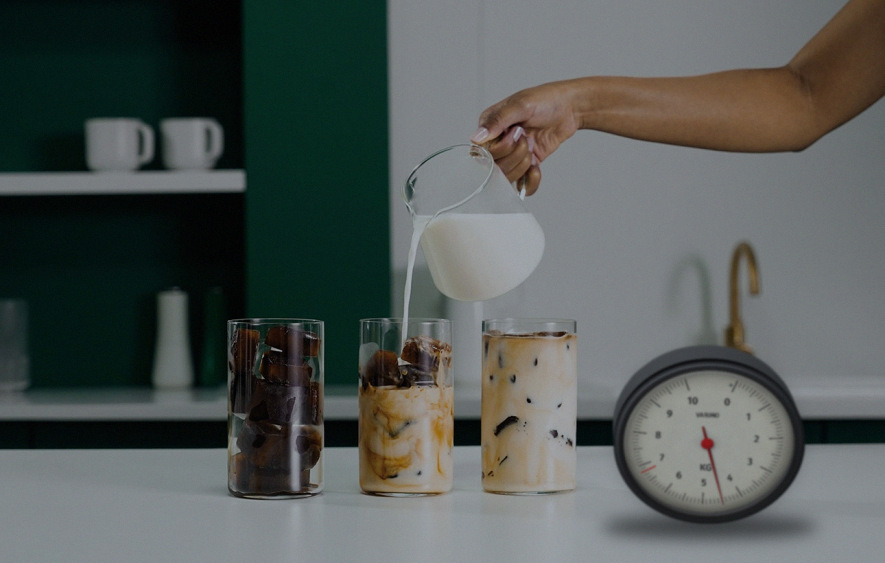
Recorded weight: 4.5 kg
